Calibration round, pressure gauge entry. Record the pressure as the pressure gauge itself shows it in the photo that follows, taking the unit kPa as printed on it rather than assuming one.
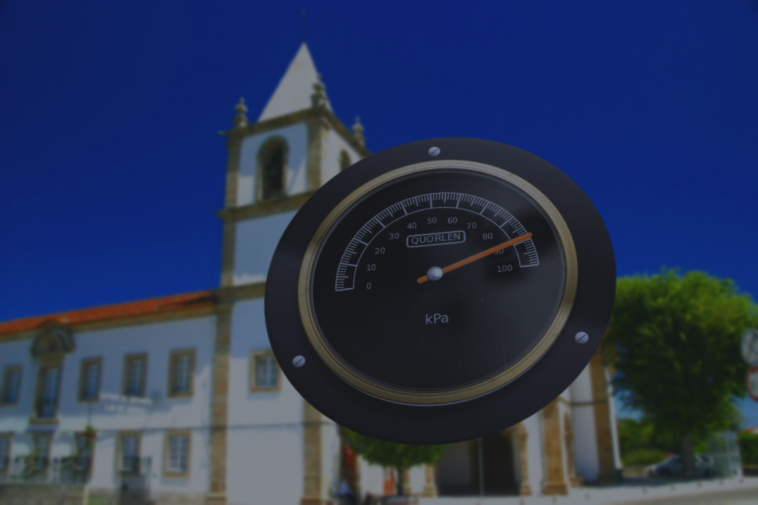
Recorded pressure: 90 kPa
